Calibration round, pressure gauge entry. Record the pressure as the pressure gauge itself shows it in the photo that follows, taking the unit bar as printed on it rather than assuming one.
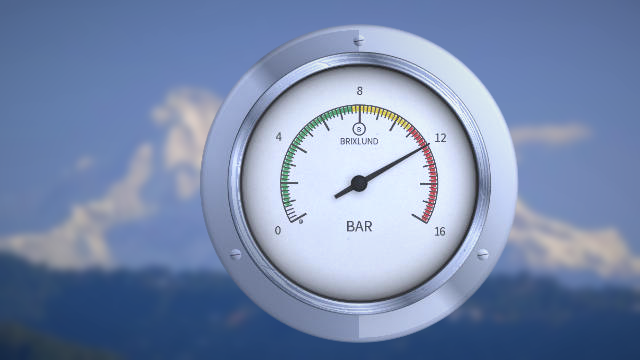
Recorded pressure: 12 bar
